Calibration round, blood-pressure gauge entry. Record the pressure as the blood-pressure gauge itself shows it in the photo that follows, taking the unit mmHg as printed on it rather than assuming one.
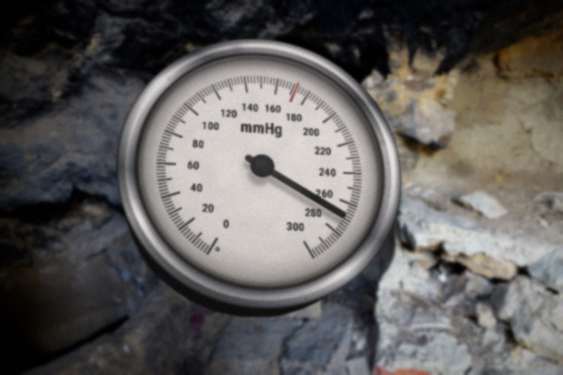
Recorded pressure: 270 mmHg
